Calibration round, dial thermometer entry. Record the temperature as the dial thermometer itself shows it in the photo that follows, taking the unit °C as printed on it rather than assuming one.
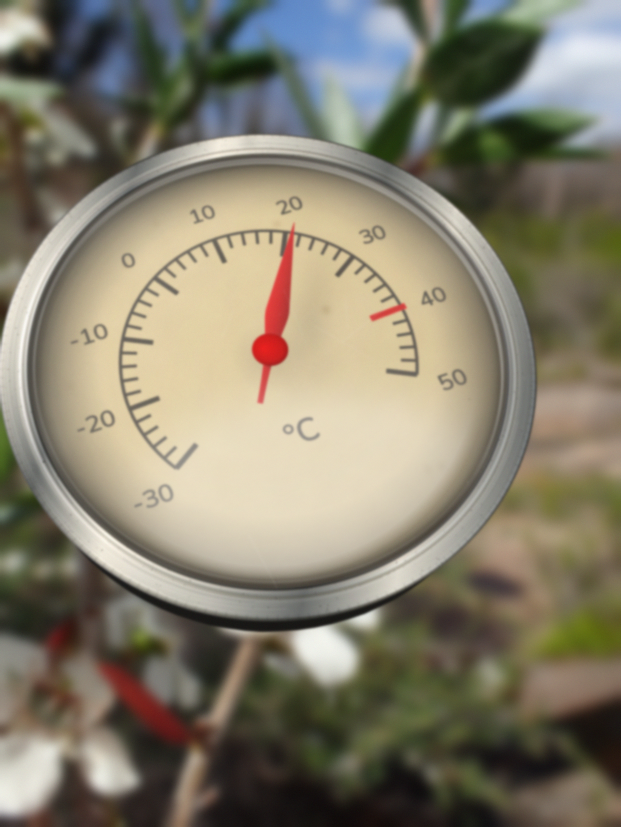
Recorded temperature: 21 °C
